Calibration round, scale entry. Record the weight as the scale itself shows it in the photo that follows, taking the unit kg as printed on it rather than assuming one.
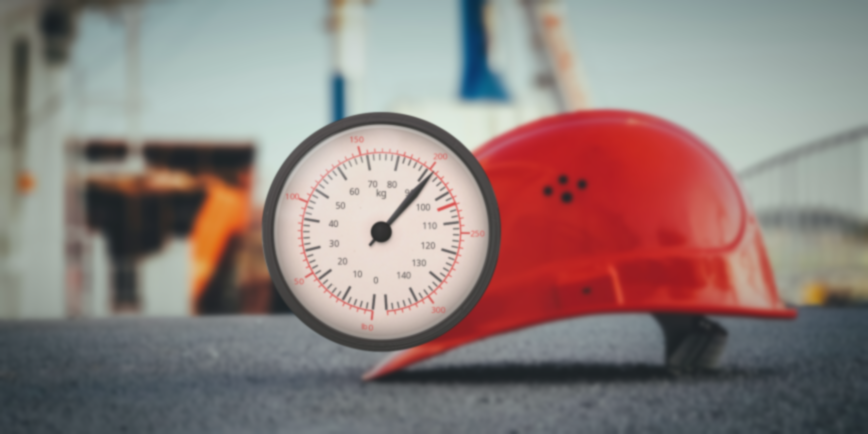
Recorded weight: 92 kg
